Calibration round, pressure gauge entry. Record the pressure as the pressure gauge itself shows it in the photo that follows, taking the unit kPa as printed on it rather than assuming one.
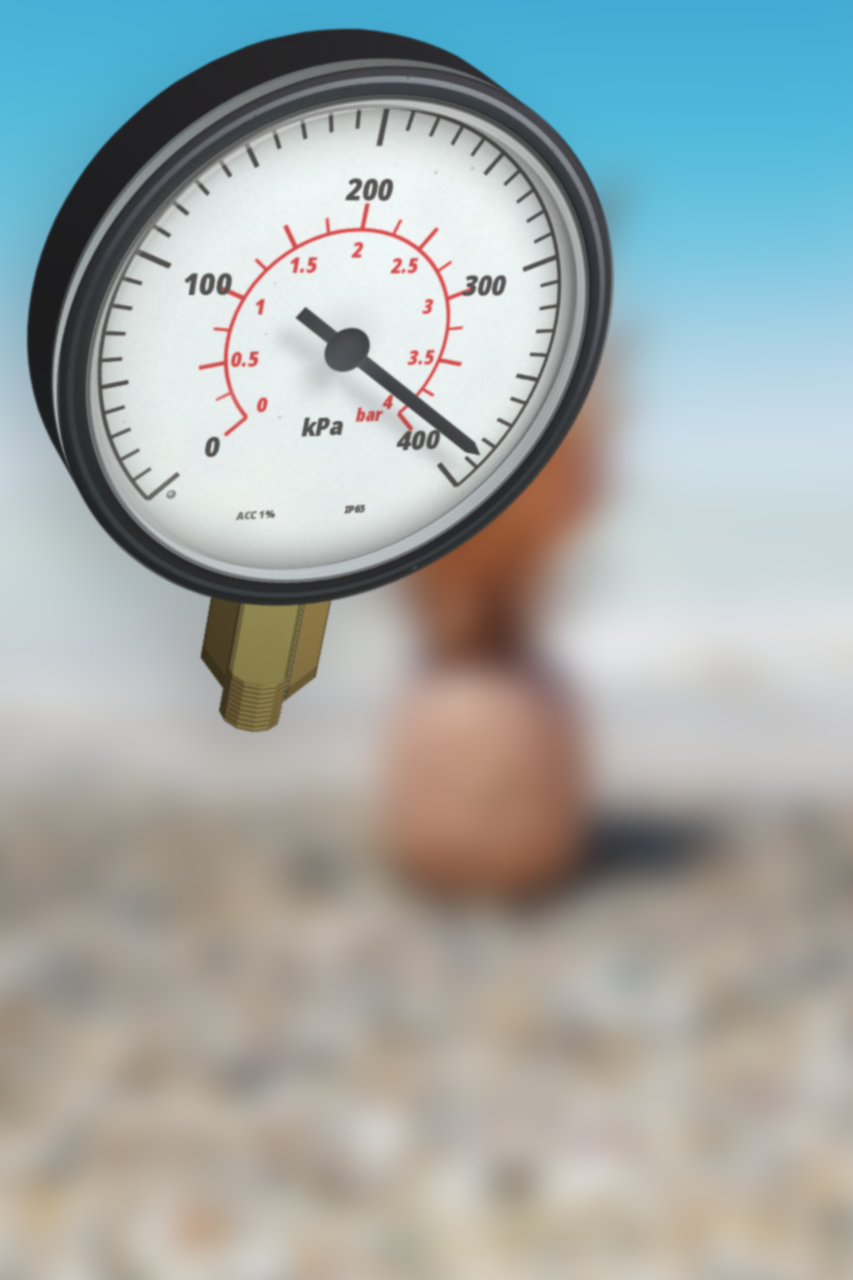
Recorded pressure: 385 kPa
